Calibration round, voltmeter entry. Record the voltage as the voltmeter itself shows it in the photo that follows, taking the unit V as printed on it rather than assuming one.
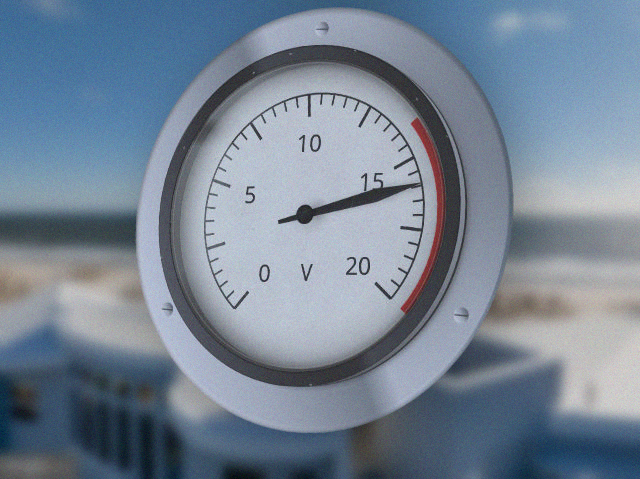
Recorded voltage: 16 V
